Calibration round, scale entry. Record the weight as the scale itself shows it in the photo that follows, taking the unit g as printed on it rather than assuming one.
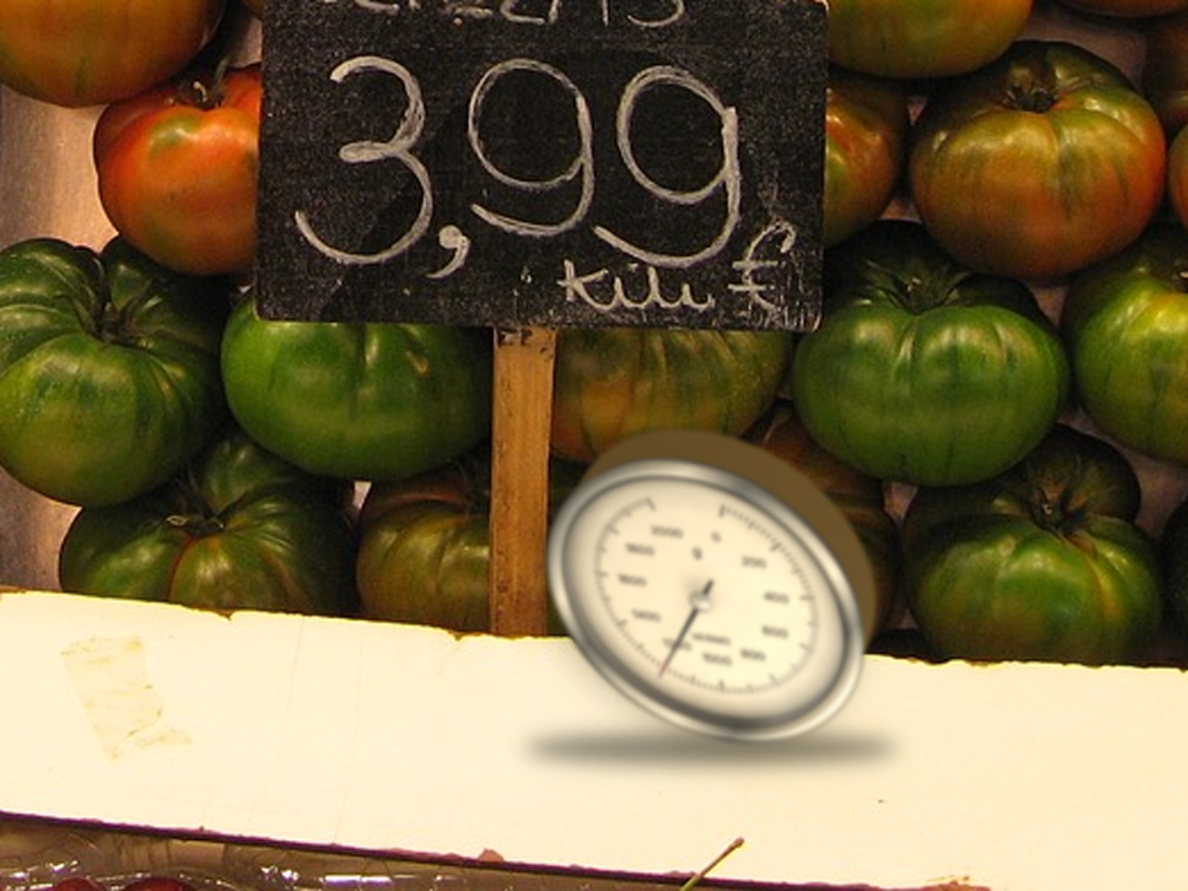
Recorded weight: 1200 g
